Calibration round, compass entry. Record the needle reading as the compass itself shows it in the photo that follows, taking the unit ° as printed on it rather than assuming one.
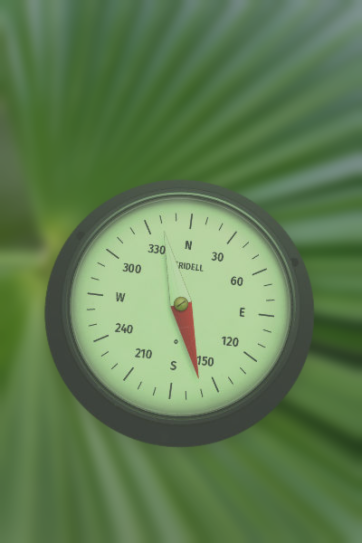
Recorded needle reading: 160 °
